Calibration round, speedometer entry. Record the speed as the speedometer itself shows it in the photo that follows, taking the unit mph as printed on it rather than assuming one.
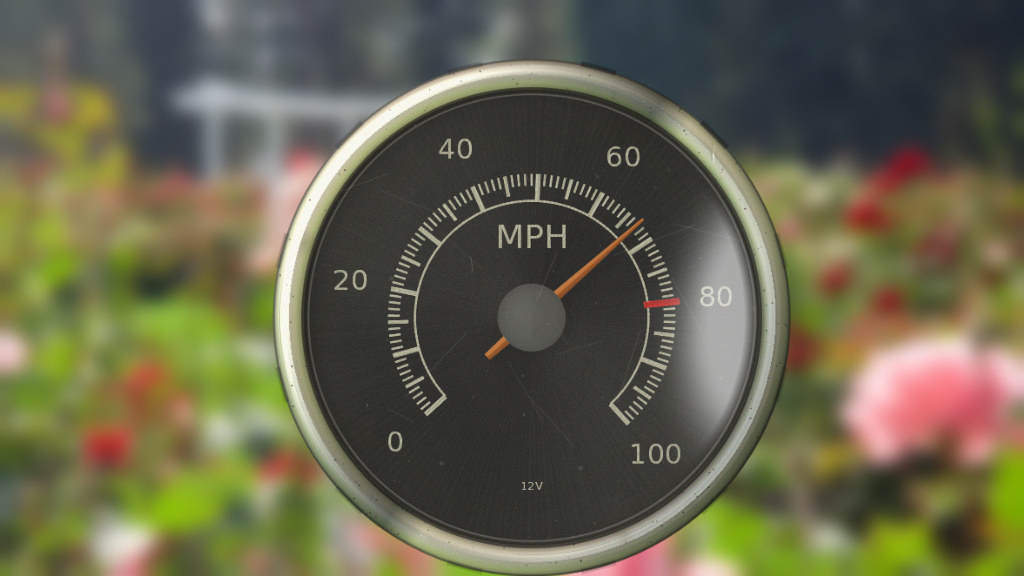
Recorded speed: 67 mph
